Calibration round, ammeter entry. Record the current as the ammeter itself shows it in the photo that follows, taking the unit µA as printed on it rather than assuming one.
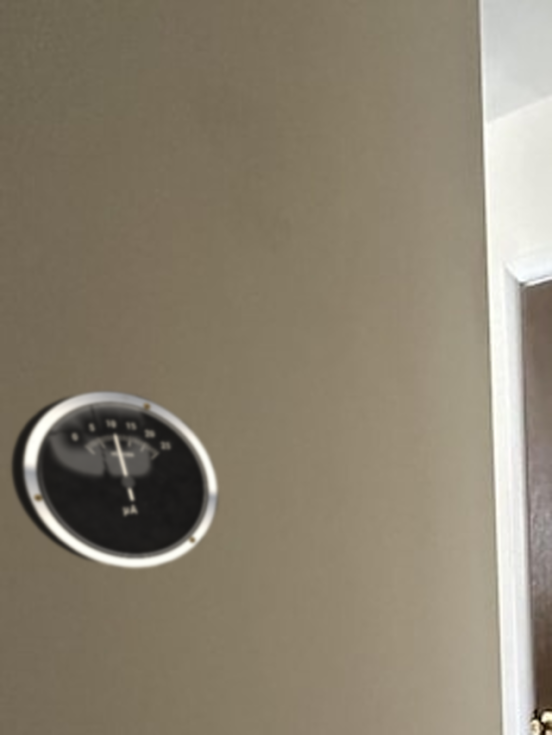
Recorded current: 10 µA
